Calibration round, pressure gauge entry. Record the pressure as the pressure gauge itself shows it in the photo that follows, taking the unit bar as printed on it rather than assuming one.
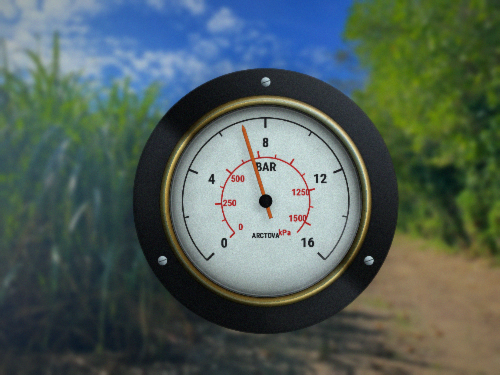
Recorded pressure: 7 bar
